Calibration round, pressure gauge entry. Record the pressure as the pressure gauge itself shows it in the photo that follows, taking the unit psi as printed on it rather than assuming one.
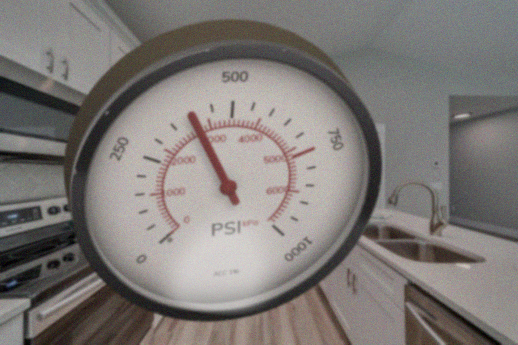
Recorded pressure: 400 psi
